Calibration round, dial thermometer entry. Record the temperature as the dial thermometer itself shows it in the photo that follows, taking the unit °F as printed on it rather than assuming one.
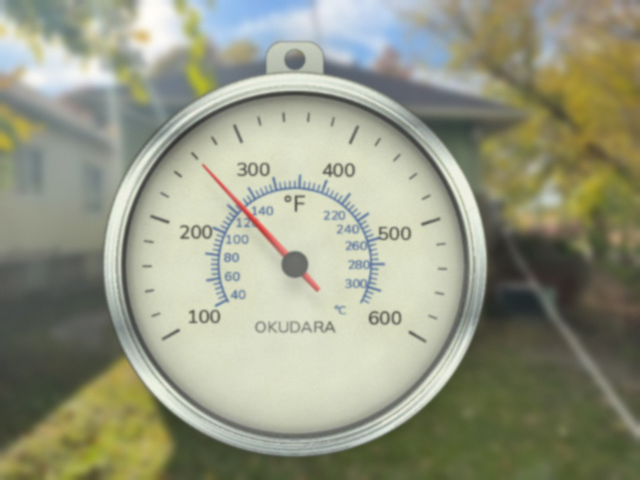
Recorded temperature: 260 °F
